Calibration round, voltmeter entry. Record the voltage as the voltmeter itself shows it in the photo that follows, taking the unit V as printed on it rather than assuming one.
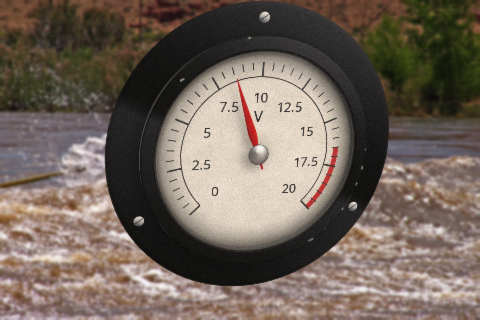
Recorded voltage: 8.5 V
